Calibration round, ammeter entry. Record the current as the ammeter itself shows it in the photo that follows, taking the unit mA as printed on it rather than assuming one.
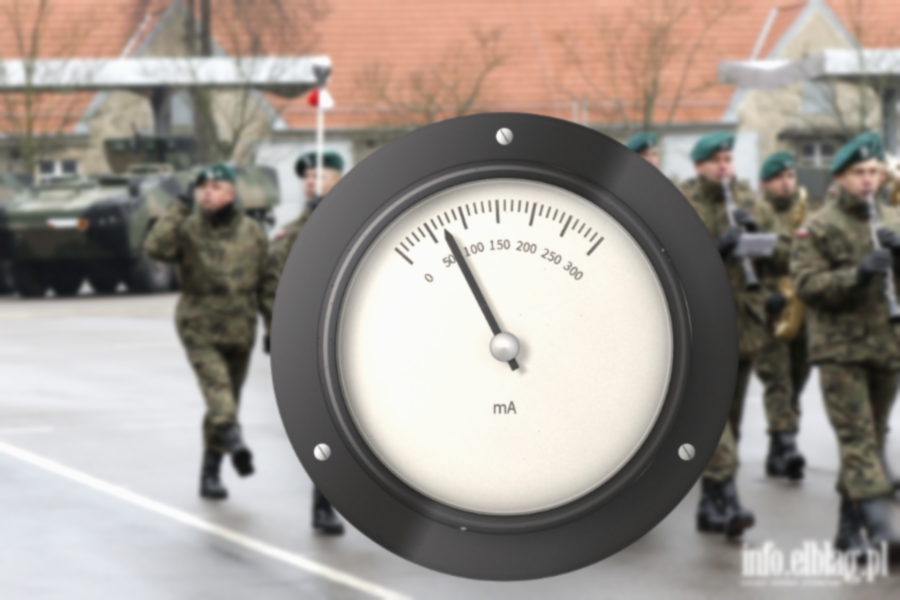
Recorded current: 70 mA
